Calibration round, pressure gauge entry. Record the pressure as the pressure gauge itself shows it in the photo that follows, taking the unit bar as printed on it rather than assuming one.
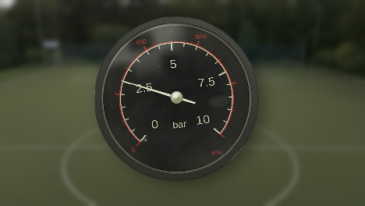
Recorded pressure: 2.5 bar
